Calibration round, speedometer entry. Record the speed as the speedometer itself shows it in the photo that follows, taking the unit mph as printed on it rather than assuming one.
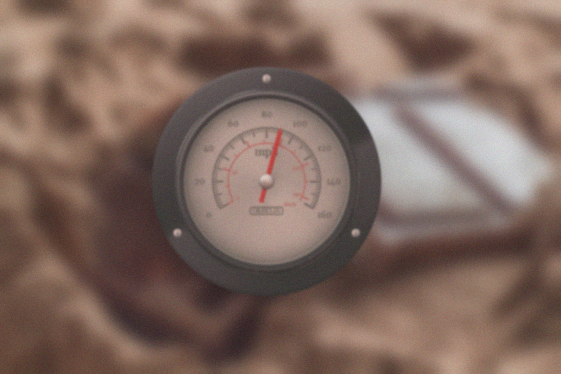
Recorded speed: 90 mph
